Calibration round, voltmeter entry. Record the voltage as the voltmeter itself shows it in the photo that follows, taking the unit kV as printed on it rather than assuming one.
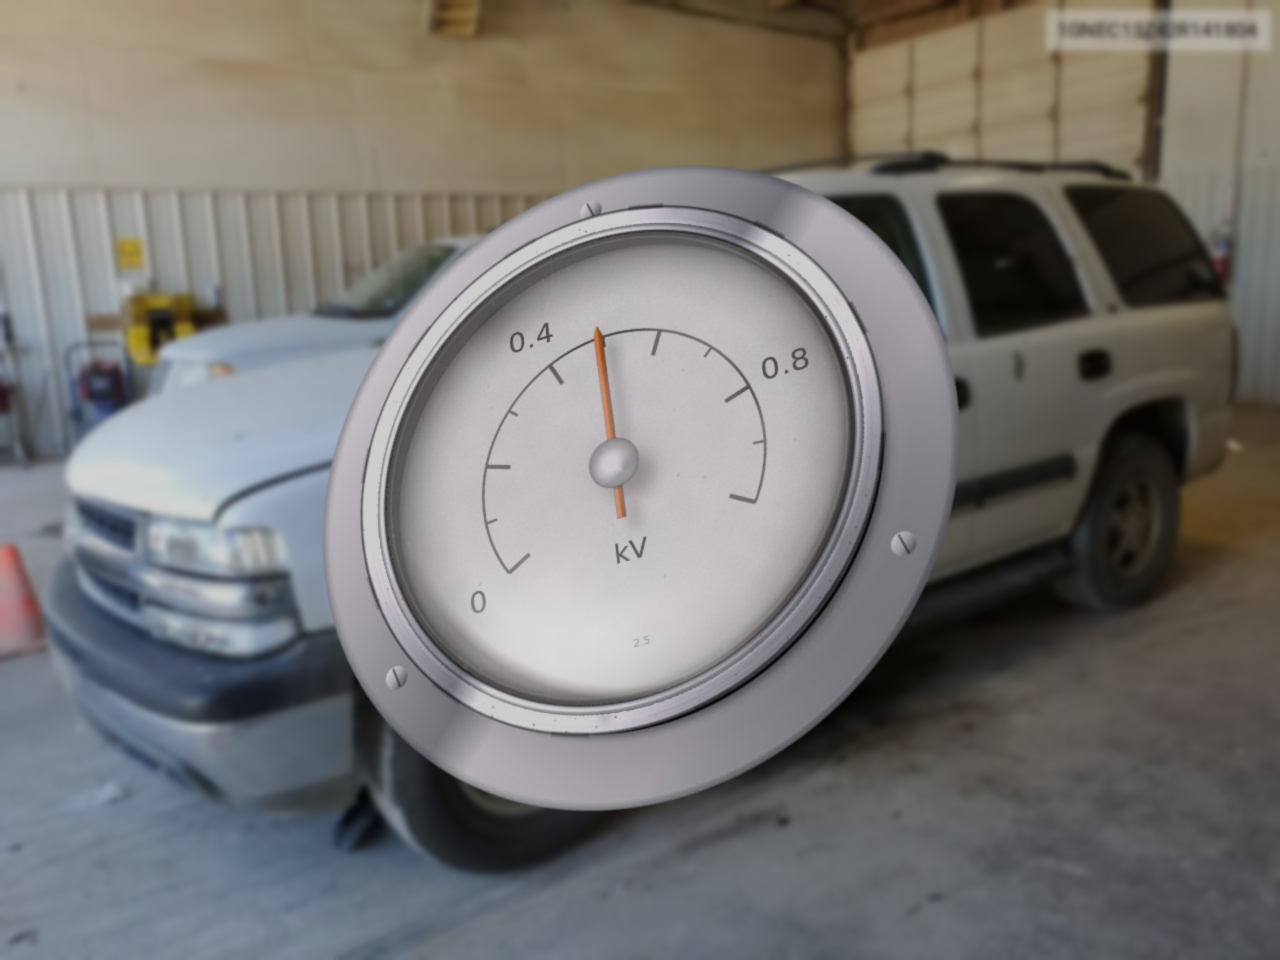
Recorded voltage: 0.5 kV
